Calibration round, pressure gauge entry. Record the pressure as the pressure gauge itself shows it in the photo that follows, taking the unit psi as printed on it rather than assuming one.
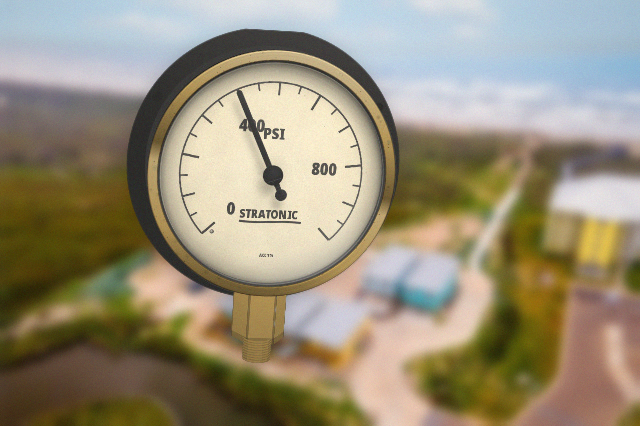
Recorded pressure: 400 psi
